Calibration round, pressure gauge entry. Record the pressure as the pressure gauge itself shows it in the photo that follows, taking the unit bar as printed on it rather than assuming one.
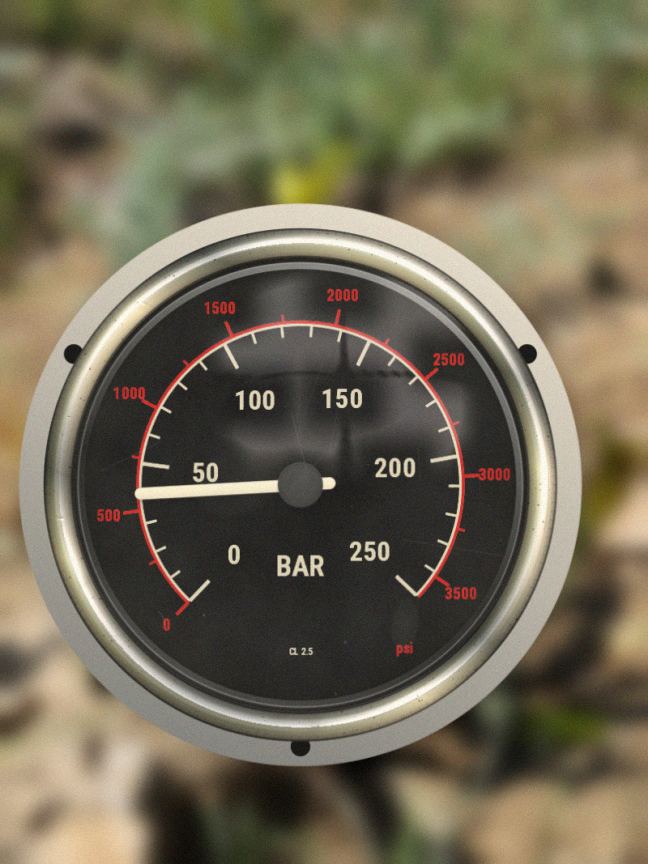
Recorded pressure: 40 bar
